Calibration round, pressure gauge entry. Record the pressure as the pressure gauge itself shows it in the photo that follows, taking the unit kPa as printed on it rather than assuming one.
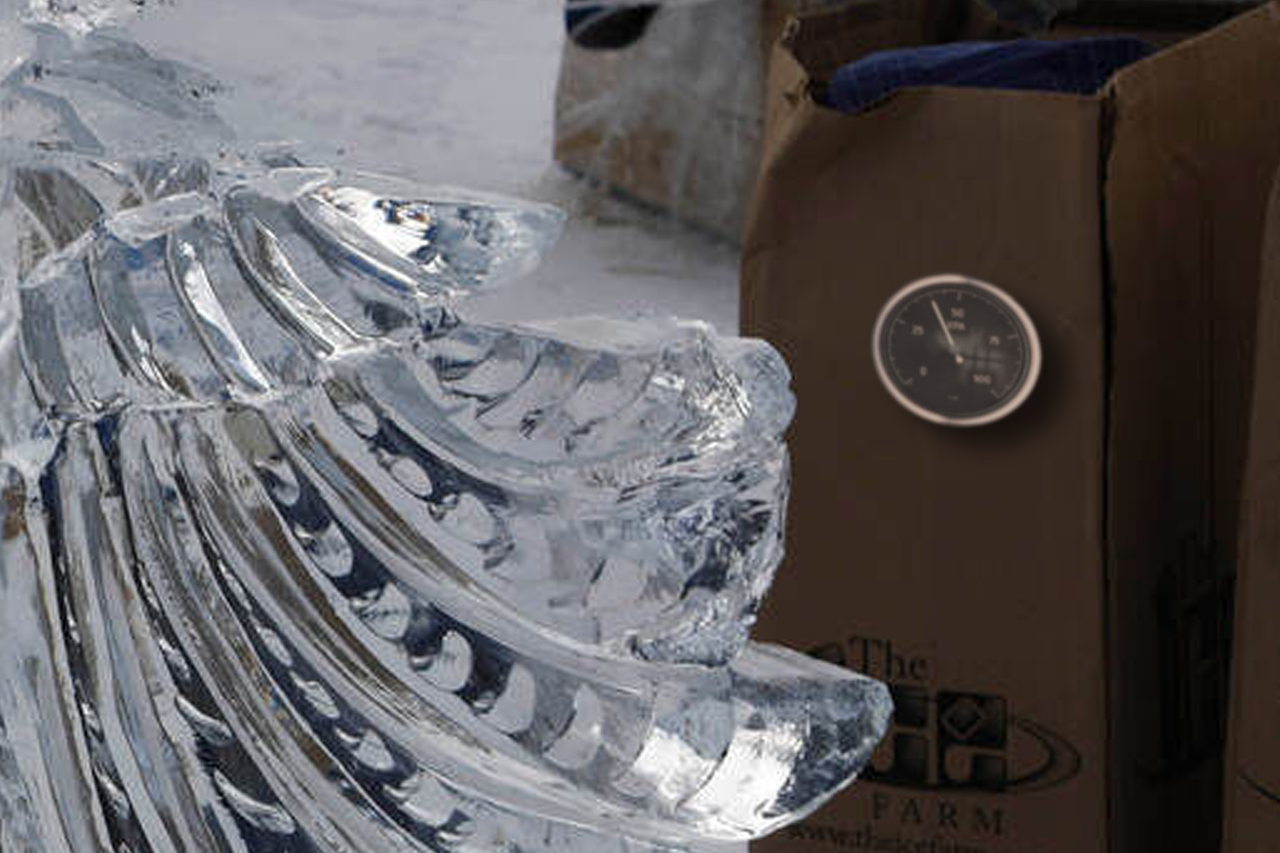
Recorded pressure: 40 kPa
